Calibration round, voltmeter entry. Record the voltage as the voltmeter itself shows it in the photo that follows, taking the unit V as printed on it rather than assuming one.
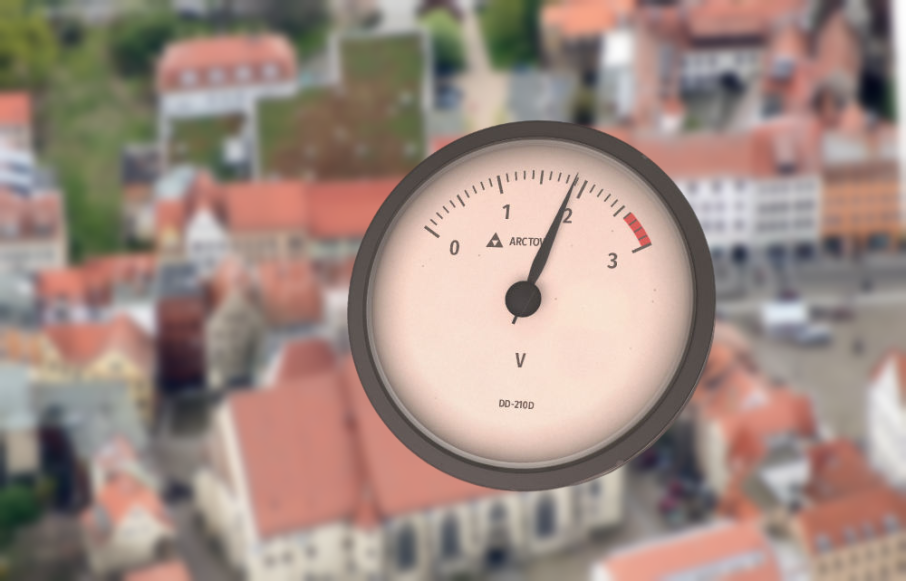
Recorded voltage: 1.9 V
